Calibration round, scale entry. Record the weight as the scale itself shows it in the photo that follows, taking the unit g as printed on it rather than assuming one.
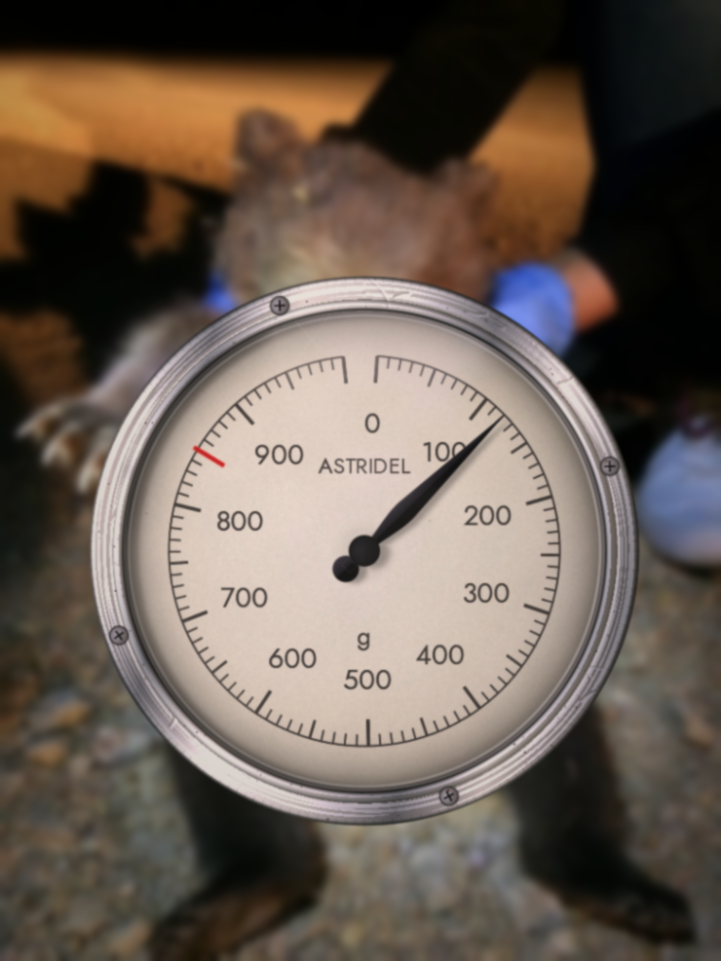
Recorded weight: 120 g
